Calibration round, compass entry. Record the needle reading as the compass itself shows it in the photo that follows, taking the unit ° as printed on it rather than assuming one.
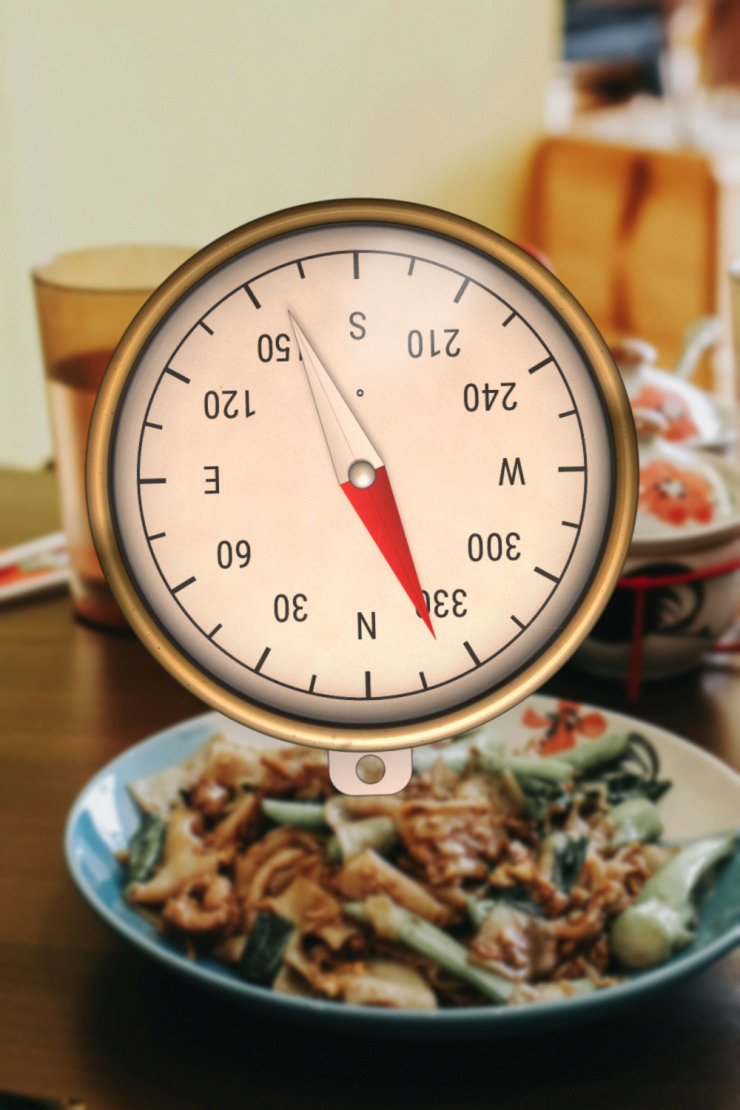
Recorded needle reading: 337.5 °
